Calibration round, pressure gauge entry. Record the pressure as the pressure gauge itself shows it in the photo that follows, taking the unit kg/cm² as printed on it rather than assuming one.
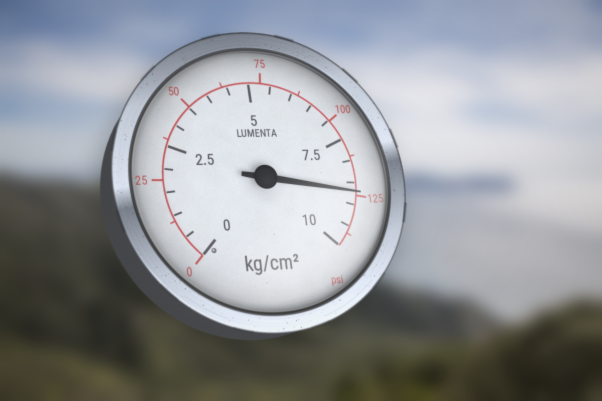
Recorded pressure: 8.75 kg/cm²
